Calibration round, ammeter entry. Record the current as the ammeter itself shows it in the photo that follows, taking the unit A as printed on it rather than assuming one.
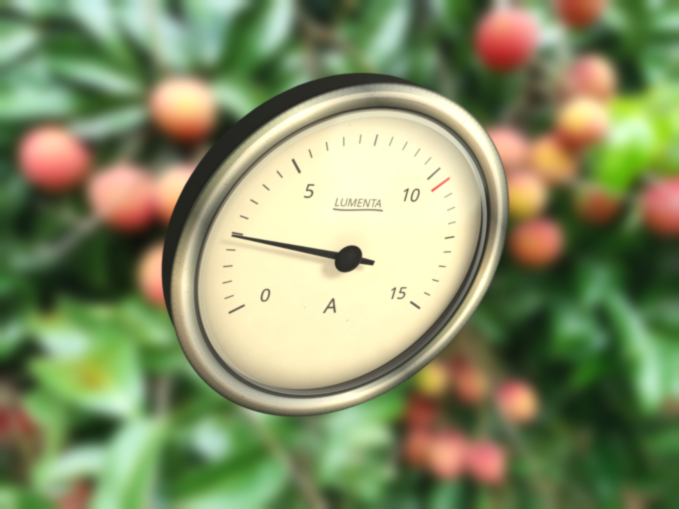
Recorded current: 2.5 A
